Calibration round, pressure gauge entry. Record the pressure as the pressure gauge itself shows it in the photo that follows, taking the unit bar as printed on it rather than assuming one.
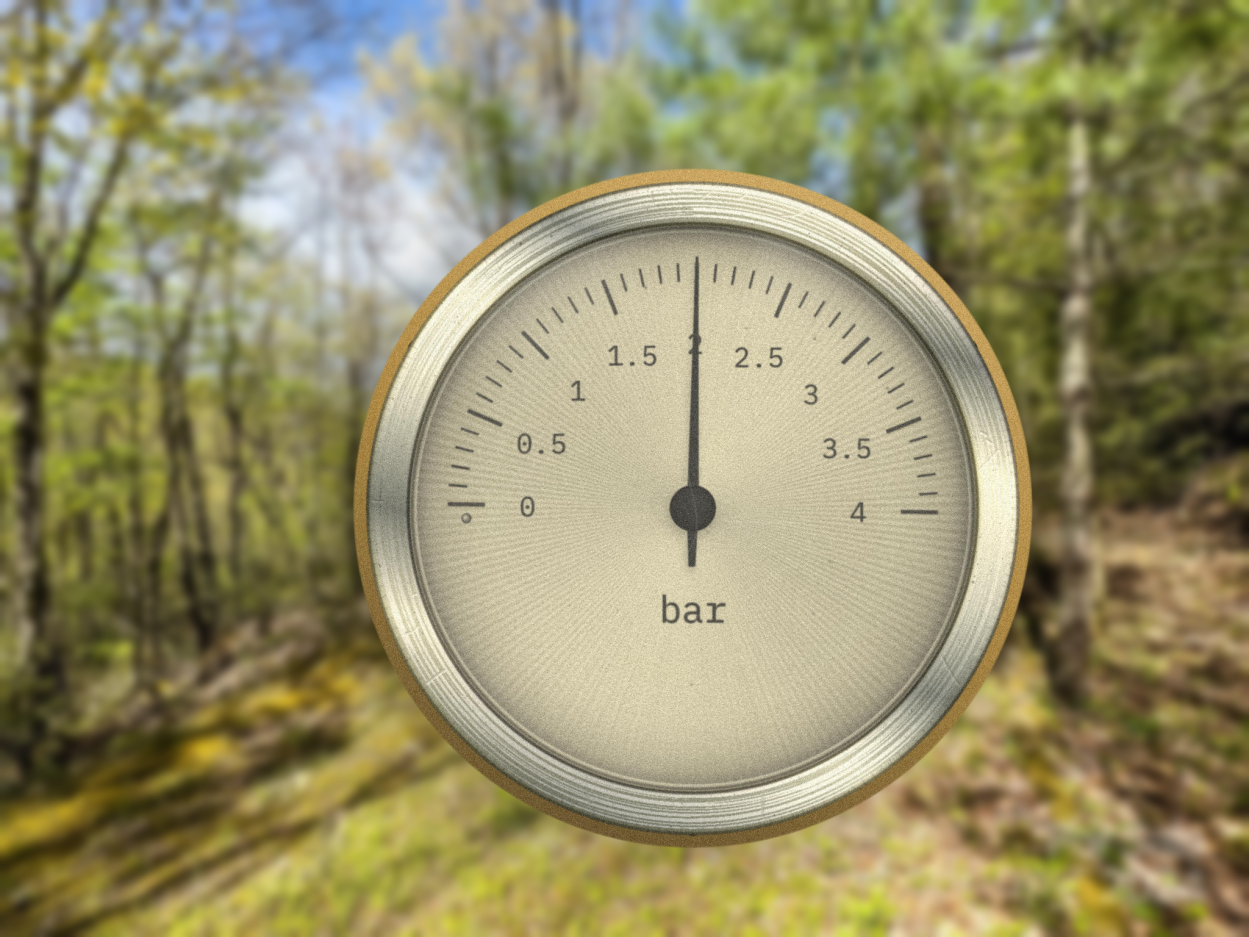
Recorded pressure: 2 bar
